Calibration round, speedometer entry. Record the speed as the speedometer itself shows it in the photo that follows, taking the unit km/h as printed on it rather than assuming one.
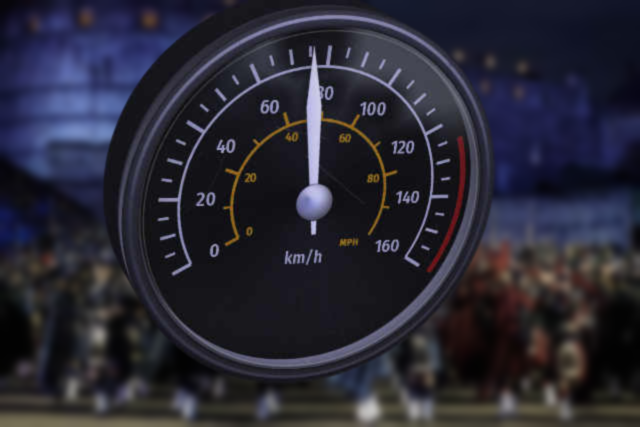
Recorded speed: 75 km/h
